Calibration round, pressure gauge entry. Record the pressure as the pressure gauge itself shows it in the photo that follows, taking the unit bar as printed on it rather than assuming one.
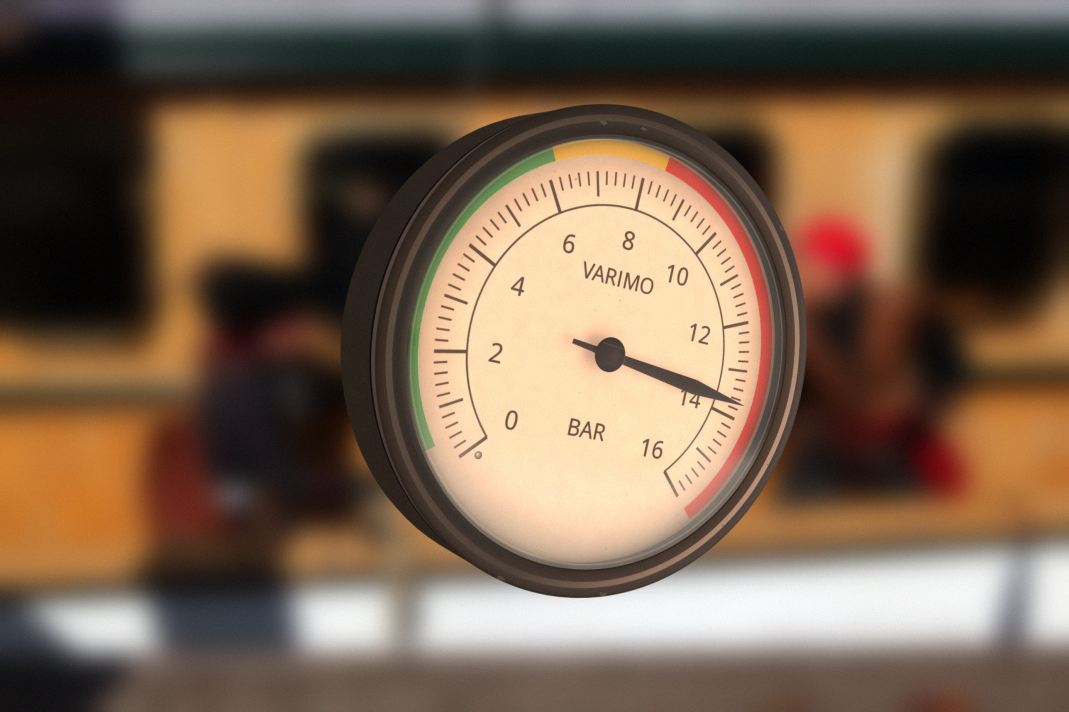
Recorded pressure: 13.7 bar
